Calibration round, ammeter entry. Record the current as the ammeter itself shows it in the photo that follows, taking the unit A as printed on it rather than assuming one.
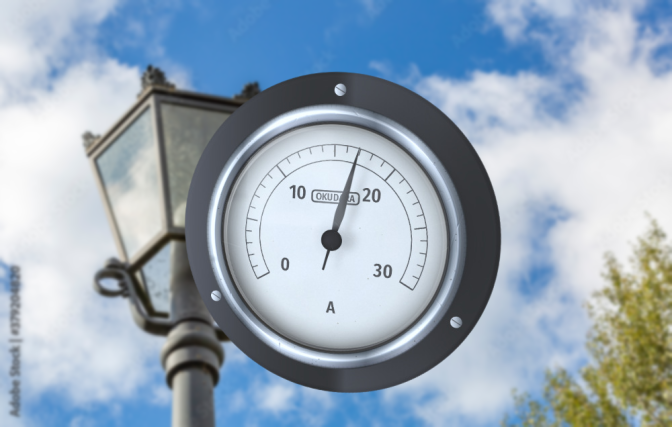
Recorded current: 17 A
